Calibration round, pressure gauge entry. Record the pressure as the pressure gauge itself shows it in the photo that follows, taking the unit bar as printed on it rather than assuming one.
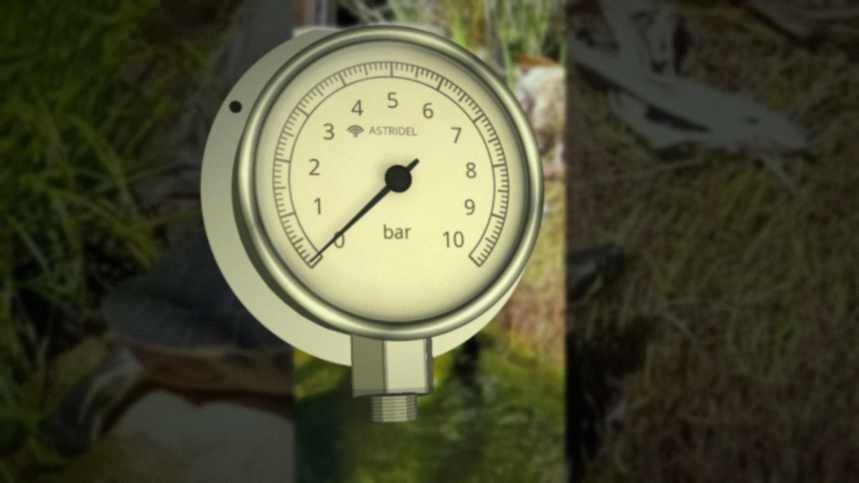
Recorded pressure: 0.1 bar
